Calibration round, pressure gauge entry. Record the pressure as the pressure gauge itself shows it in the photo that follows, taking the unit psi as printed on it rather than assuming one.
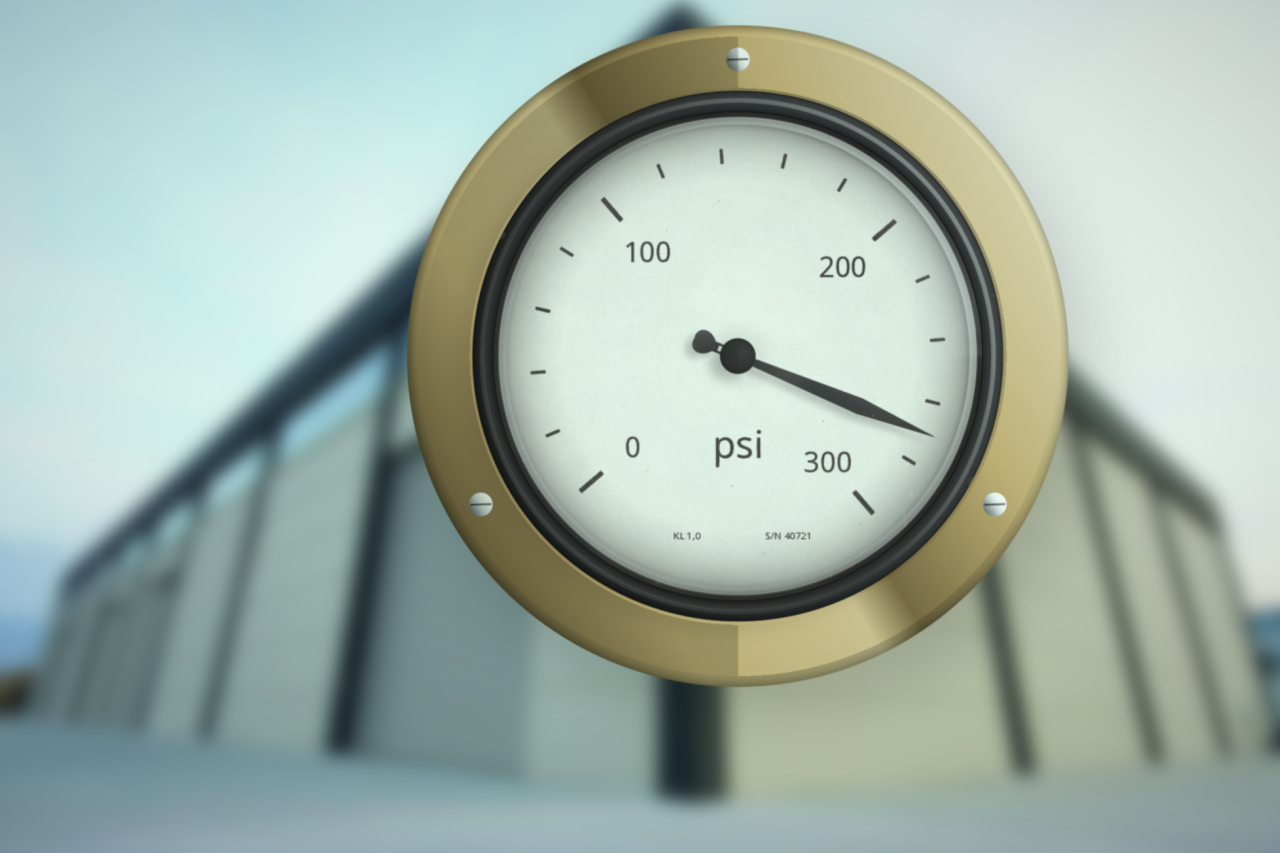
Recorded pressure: 270 psi
